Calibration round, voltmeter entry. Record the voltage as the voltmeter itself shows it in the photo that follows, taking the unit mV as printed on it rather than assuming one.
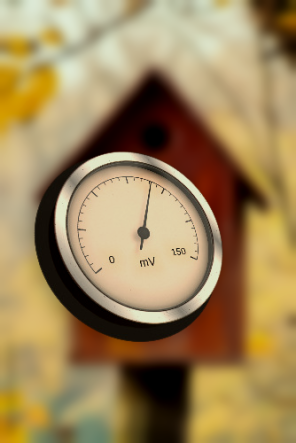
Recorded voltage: 90 mV
